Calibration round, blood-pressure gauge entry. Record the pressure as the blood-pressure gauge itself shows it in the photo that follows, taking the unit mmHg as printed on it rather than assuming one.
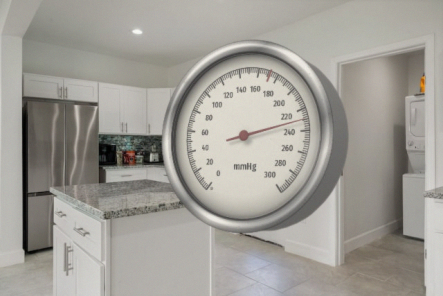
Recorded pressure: 230 mmHg
